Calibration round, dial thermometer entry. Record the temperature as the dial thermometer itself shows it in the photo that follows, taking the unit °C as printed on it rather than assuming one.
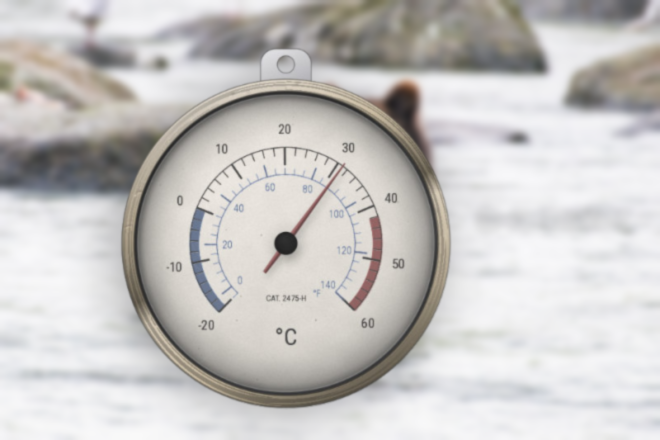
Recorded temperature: 31 °C
